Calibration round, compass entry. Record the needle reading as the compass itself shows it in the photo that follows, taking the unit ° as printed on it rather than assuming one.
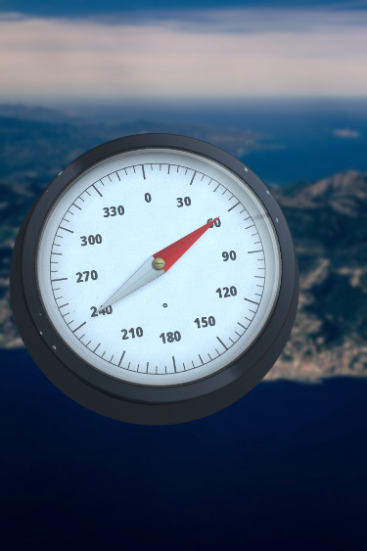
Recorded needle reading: 60 °
